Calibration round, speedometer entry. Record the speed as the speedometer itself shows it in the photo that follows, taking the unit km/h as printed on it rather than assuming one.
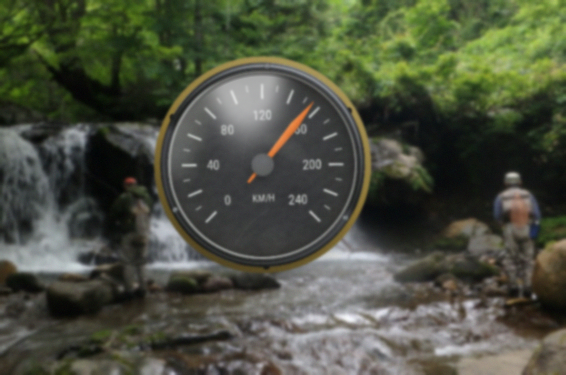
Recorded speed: 155 km/h
